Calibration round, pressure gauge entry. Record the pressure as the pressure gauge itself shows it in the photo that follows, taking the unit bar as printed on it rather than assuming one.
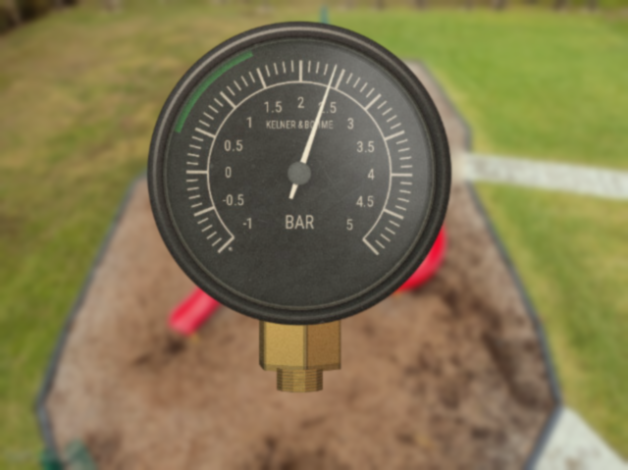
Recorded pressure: 2.4 bar
